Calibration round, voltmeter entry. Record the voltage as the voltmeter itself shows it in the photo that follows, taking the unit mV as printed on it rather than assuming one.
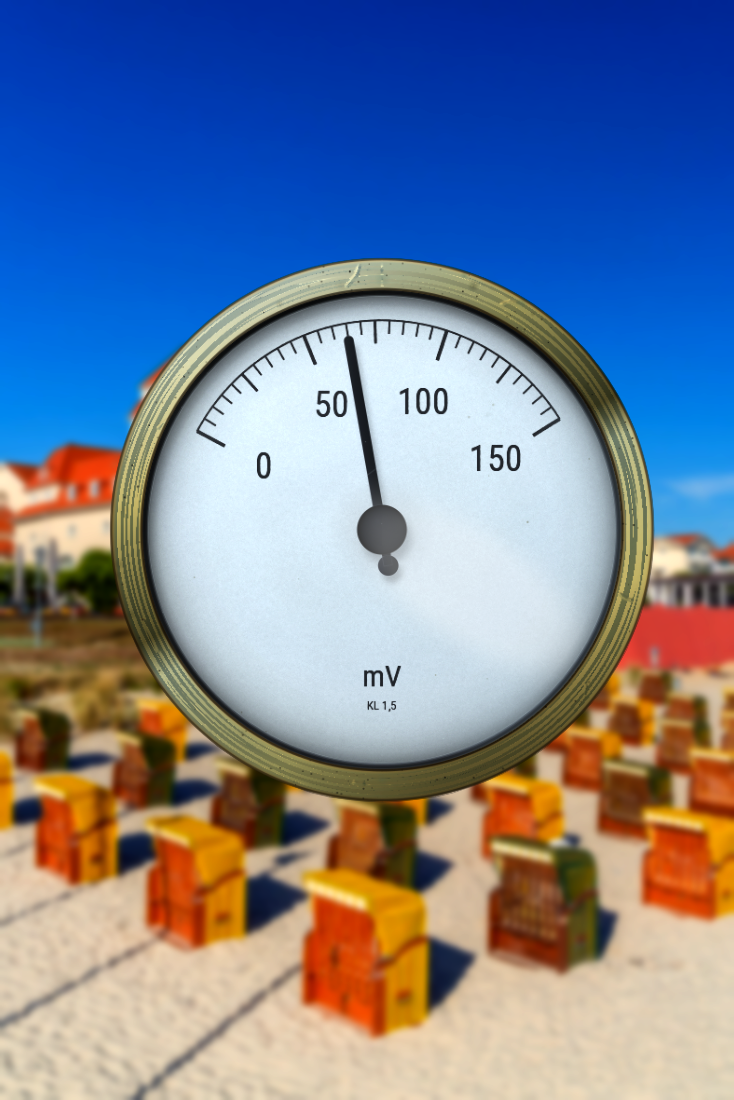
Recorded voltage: 65 mV
